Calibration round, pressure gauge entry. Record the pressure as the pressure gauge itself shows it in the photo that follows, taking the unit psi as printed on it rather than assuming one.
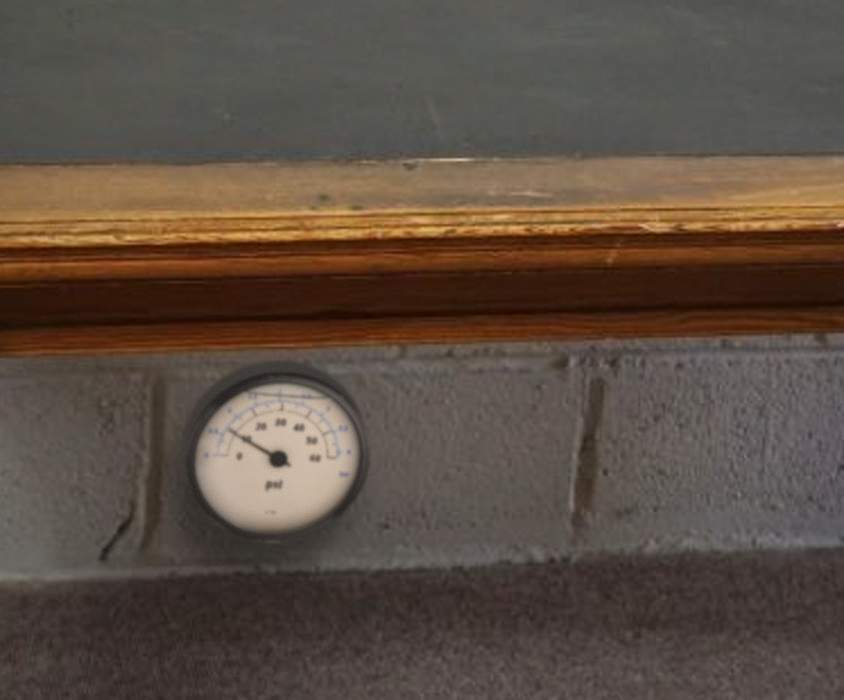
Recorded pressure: 10 psi
